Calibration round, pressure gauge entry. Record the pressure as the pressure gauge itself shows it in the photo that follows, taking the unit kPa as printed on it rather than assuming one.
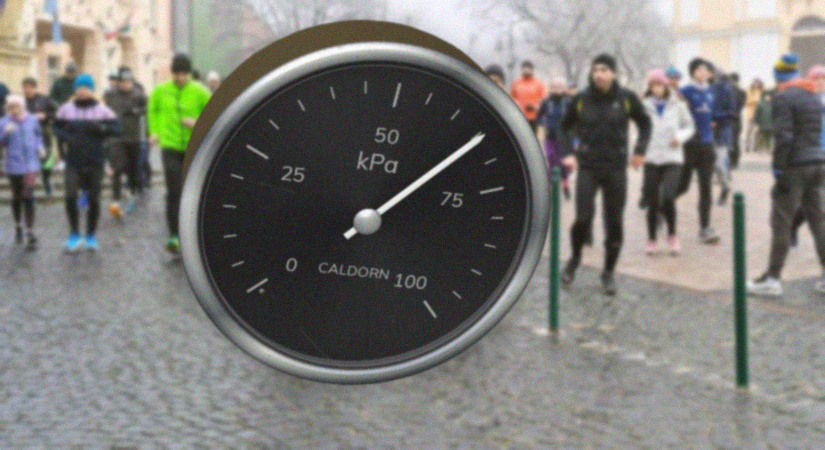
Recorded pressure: 65 kPa
